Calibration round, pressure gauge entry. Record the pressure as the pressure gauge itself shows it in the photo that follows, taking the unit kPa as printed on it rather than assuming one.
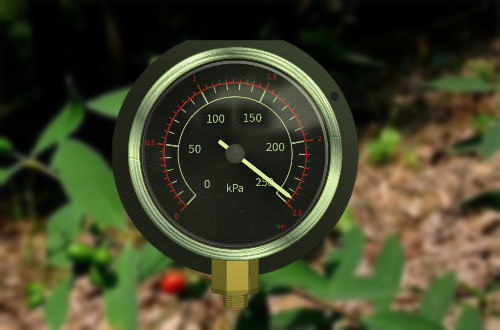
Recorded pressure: 245 kPa
